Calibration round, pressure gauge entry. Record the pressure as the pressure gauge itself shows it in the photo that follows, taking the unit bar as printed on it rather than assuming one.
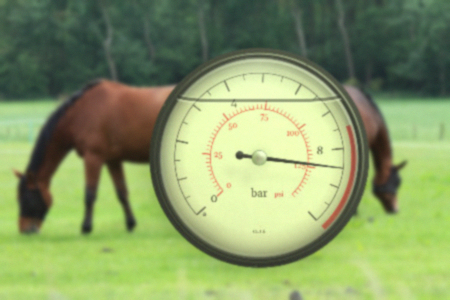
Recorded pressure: 8.5 bar
